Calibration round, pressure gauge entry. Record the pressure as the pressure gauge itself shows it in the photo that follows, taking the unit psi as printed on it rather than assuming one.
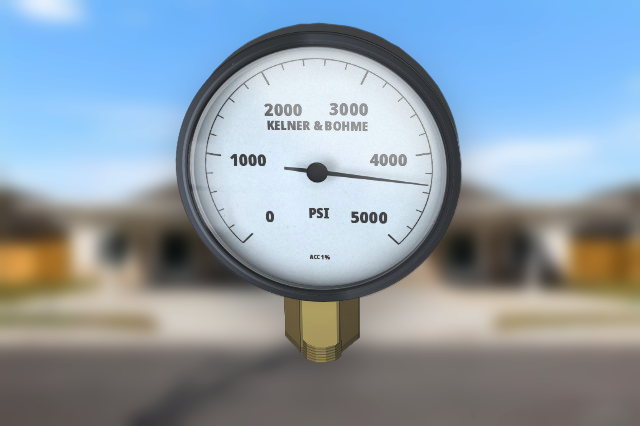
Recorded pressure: 4300 psi
